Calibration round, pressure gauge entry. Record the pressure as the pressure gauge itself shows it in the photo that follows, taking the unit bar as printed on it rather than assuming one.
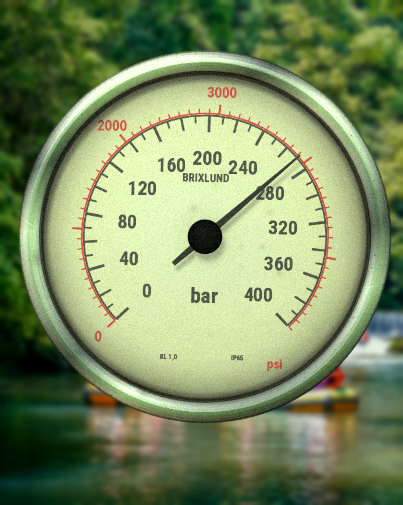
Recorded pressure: 270 bar
